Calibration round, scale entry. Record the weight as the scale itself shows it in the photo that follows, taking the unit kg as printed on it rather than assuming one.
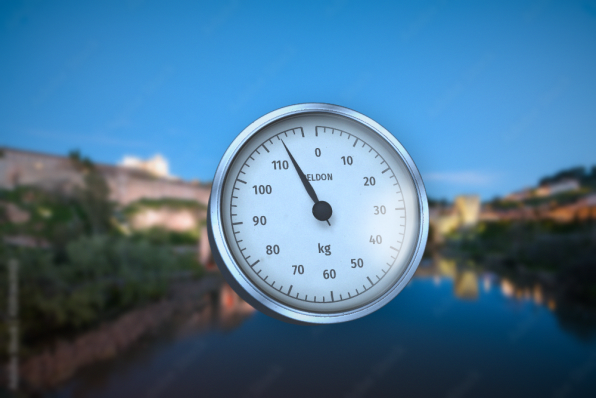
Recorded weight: 114 kg
